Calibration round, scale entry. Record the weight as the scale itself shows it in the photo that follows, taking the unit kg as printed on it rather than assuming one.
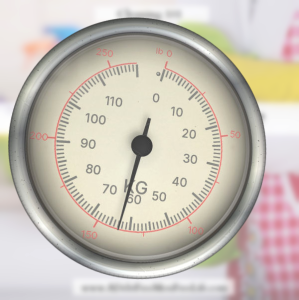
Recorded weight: 63 kg
